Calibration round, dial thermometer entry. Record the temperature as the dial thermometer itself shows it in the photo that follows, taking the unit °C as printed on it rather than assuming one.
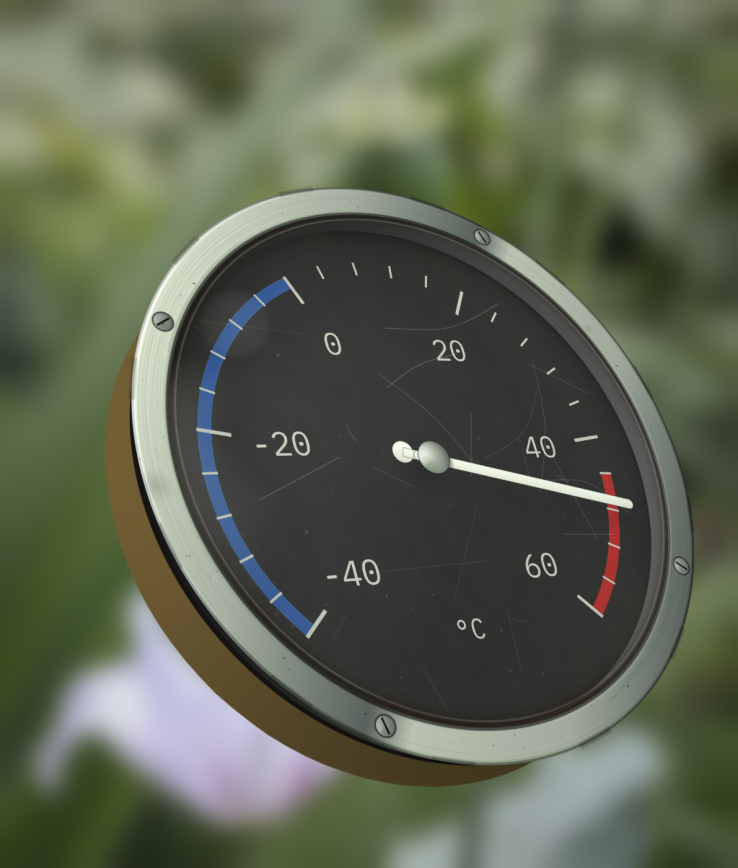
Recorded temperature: 48 °C
